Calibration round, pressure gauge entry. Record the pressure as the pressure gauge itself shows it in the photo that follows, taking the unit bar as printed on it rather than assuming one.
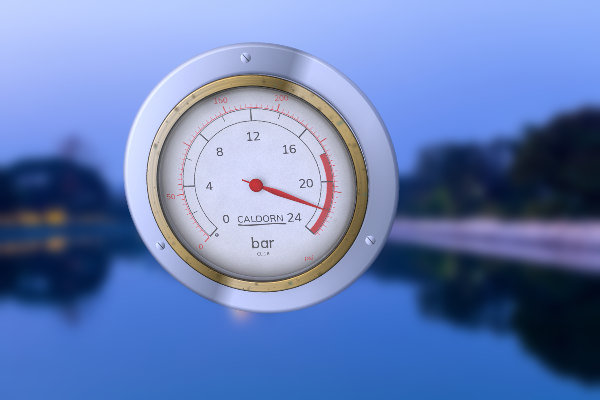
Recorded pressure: 22 bar
